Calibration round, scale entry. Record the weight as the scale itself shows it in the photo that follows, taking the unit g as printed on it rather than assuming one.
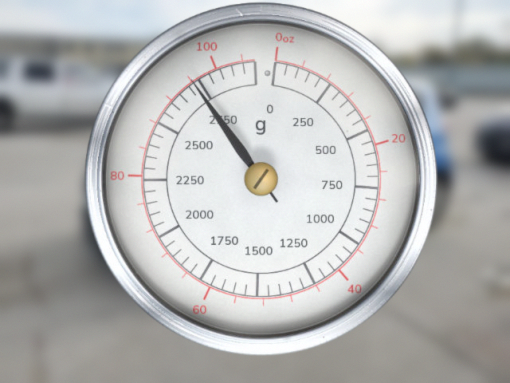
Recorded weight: 2725 g
